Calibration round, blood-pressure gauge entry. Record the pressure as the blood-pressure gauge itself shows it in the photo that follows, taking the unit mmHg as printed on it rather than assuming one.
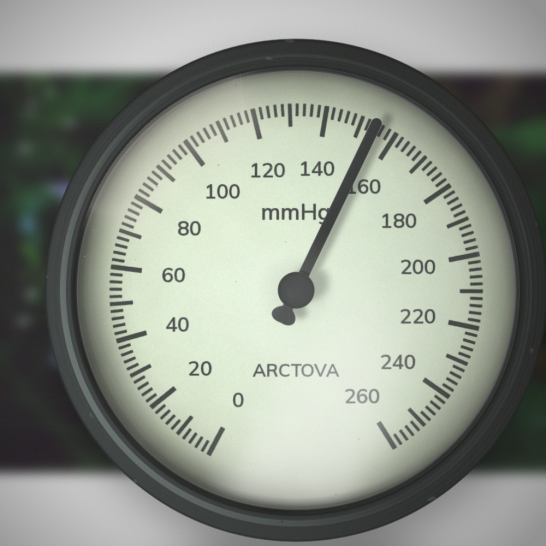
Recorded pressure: 154 mmHg
